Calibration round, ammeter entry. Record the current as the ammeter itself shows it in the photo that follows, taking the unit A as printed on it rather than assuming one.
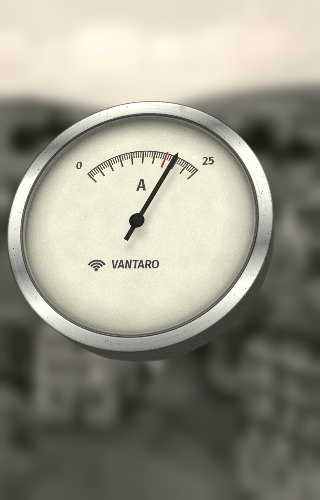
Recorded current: 20 A
